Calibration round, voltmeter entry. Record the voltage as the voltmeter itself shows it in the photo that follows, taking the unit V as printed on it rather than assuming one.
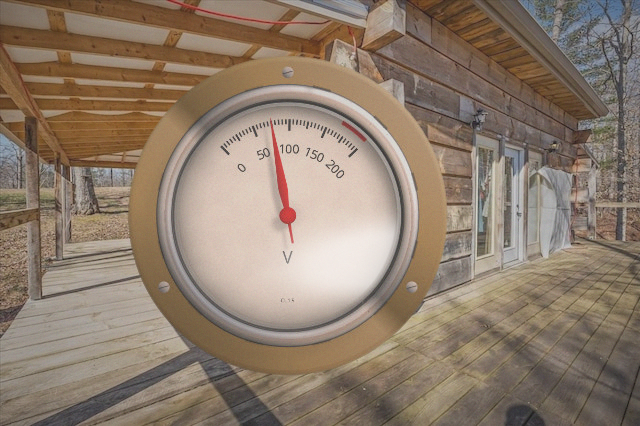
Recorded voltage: 75 V
